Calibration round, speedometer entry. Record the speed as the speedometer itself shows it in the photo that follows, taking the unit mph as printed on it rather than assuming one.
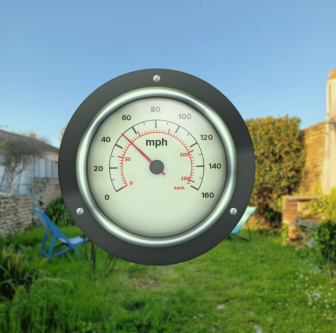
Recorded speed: 50 mph
